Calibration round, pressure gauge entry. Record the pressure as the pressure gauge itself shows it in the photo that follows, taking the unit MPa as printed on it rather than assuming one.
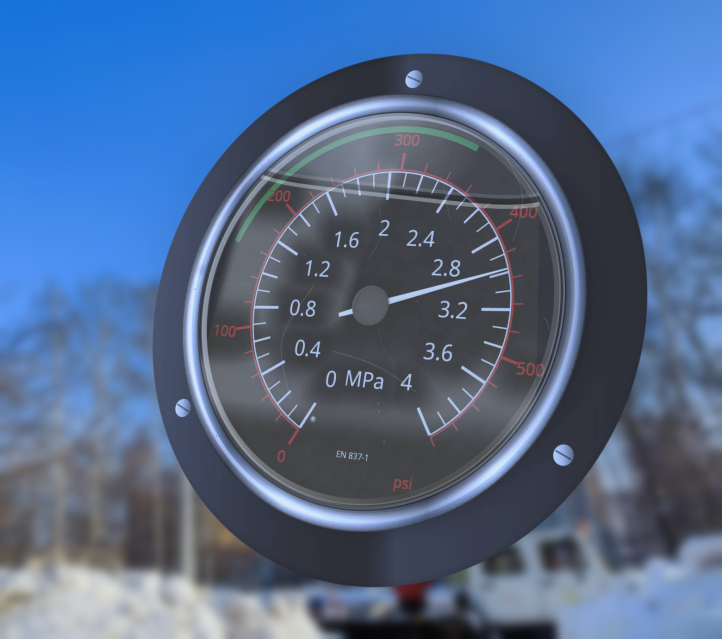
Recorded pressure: 3 MPa
